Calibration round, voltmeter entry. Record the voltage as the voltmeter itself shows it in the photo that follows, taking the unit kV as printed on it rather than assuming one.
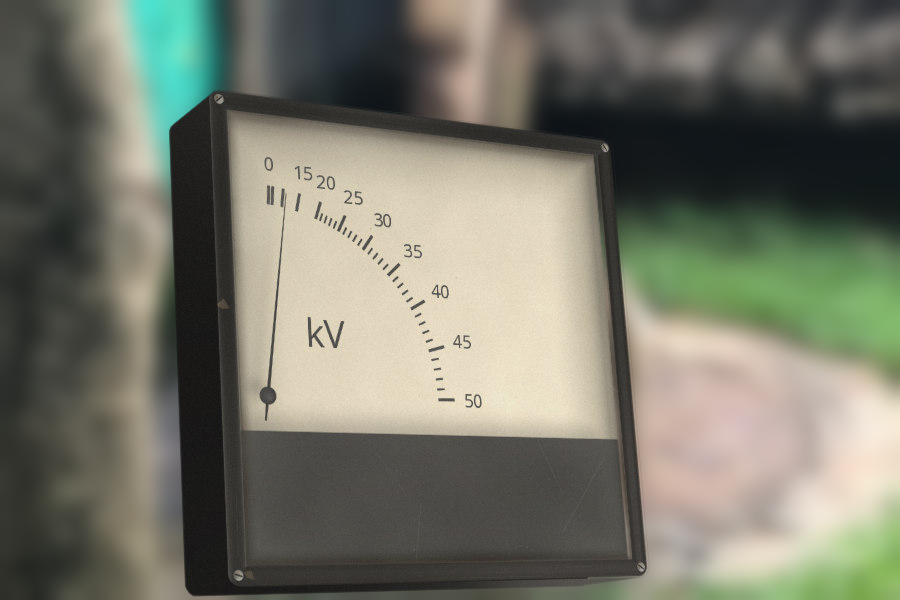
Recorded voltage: 10 kV
